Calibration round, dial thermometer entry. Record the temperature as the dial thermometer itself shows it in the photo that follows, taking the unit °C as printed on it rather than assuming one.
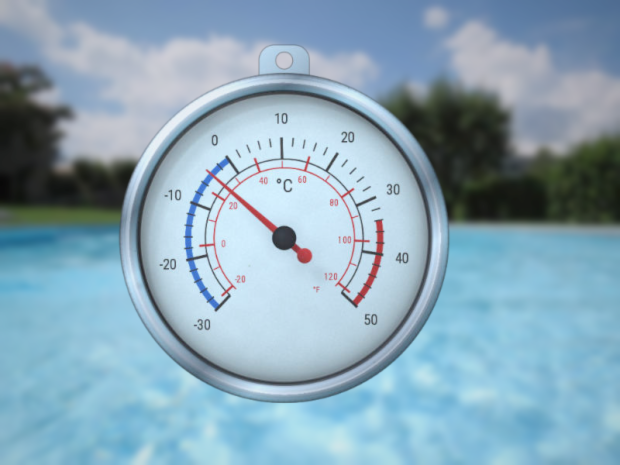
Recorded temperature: -4 °C
